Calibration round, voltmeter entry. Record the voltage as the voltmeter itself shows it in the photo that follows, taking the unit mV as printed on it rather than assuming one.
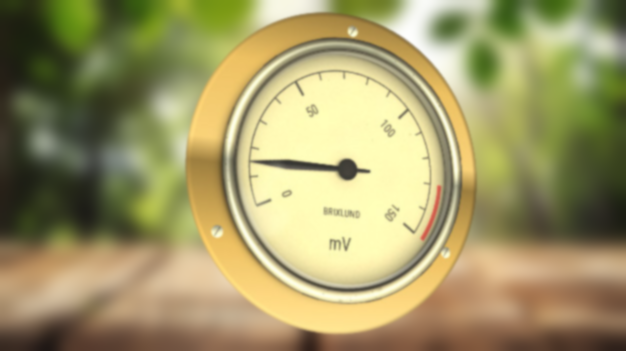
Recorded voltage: 15 mV
